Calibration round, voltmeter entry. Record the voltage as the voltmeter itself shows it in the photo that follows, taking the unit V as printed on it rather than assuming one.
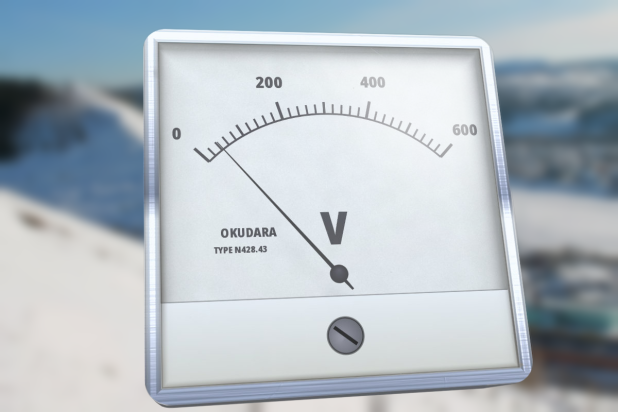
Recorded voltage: 40 V
